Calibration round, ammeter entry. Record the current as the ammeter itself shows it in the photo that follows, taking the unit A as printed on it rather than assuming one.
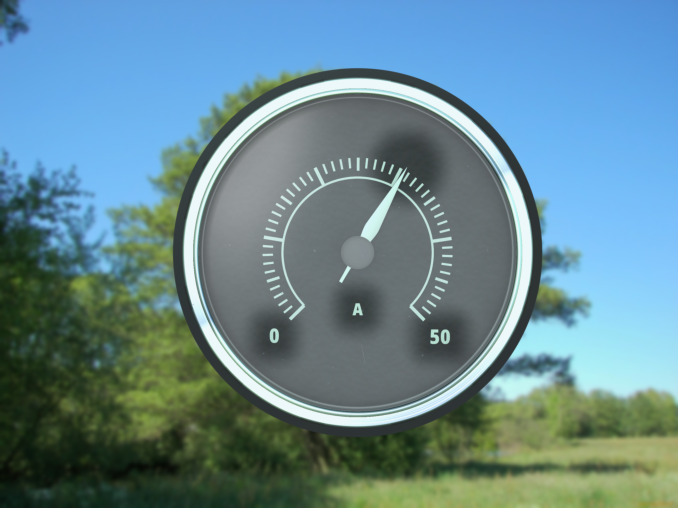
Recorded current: 30.5 A
